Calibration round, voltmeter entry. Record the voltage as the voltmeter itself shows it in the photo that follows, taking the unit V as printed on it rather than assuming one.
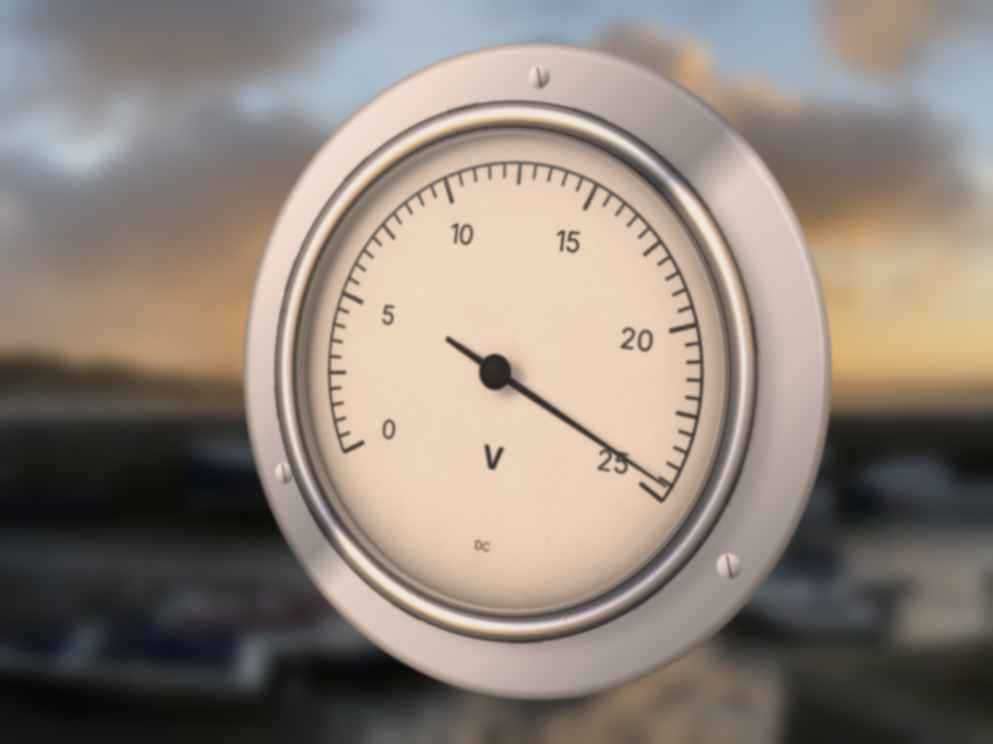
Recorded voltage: 24.5 V
